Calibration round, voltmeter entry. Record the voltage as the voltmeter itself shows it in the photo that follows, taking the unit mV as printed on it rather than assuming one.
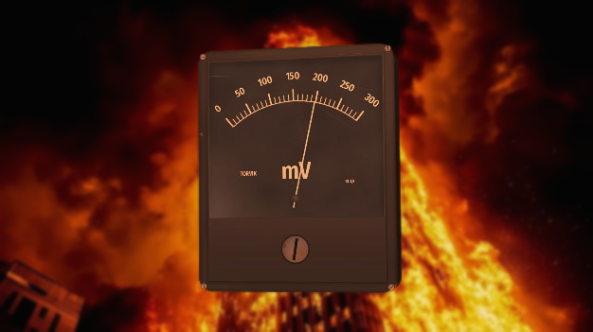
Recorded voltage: 200 mV
